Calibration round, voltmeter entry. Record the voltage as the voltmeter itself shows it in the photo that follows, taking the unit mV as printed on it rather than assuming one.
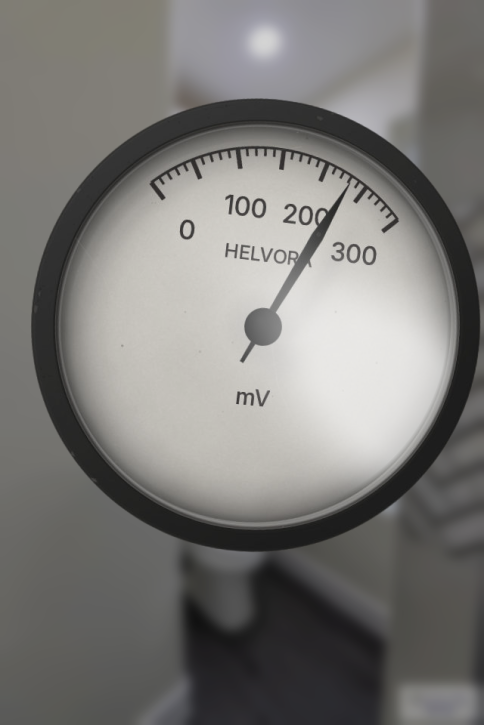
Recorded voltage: 230 mV
